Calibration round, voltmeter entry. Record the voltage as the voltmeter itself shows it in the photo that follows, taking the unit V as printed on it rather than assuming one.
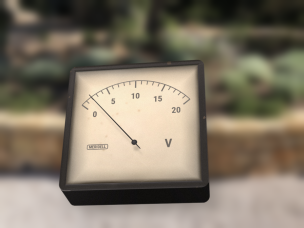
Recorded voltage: 2 V
